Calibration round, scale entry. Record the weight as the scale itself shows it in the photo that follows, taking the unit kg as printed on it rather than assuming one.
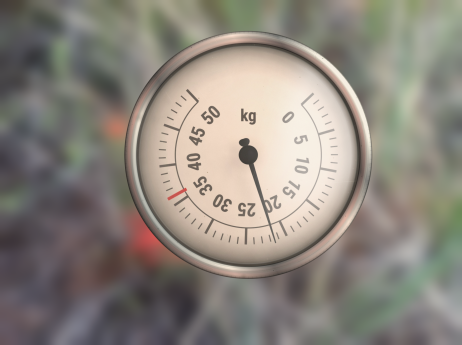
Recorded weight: 21.5 kg
